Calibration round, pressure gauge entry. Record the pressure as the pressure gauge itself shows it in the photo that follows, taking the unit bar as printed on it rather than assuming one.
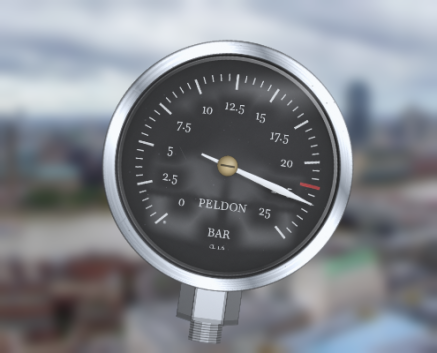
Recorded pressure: 22.5 bar
